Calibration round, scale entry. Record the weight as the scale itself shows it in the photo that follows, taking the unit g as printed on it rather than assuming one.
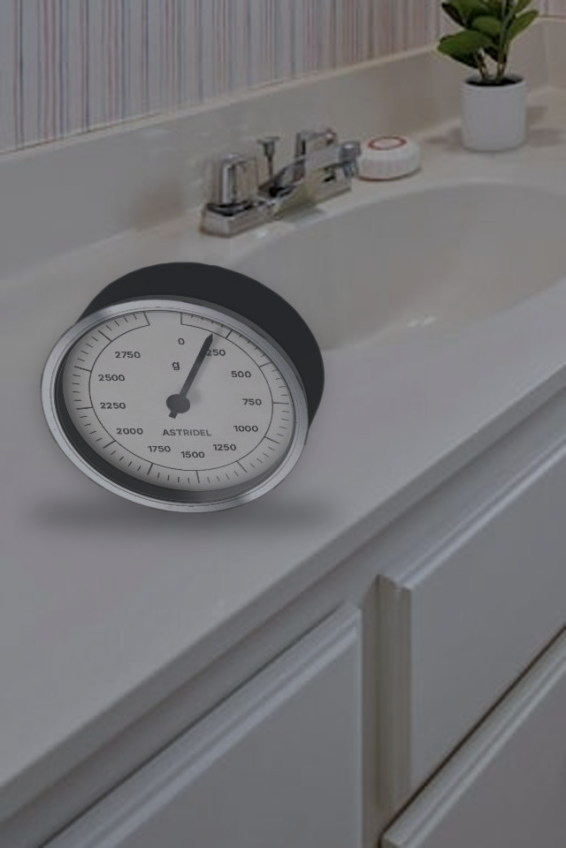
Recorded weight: 175 g
